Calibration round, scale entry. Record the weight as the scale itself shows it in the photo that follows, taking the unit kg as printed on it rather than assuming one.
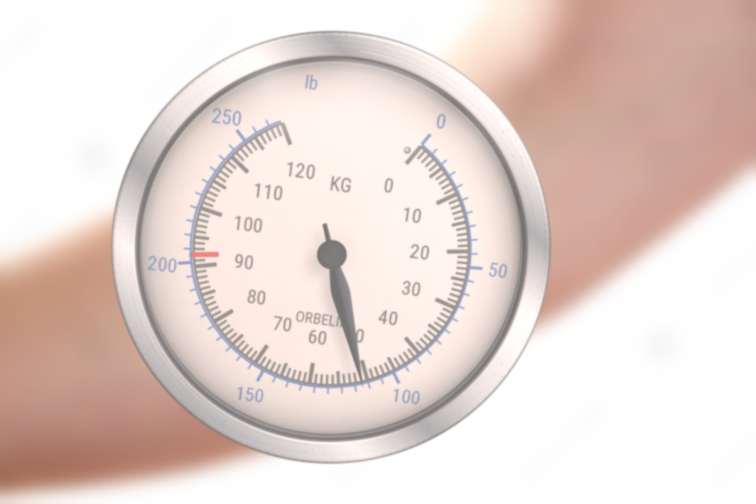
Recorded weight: 51 kg
